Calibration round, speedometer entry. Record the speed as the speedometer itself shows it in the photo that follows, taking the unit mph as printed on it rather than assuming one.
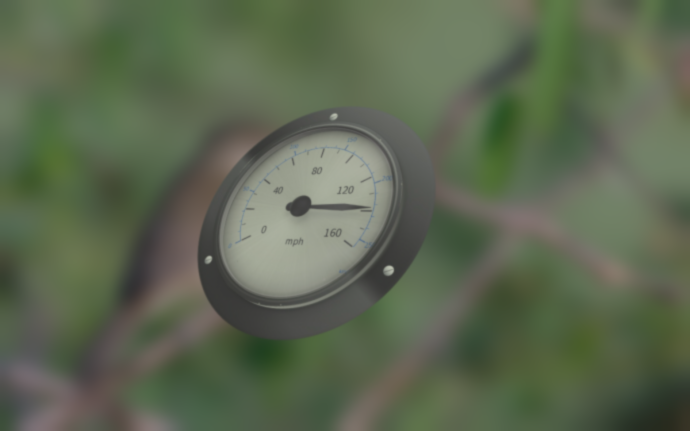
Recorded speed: 140 mph
